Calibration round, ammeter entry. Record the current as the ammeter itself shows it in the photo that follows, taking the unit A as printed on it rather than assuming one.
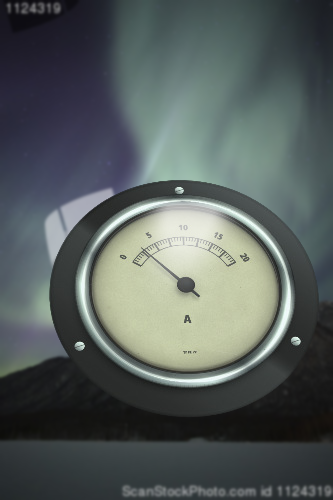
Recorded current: 2.5 A
